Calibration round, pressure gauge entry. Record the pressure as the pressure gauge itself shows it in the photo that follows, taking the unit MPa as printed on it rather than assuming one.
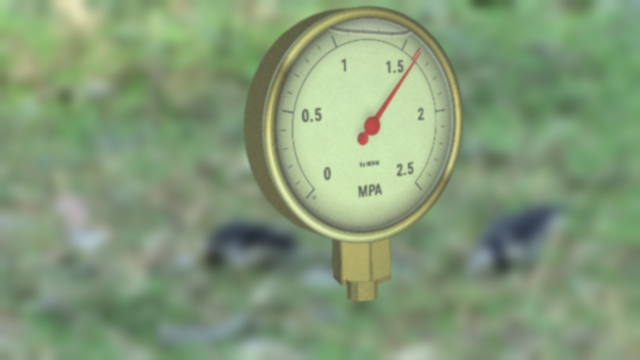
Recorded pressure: 1.6 MPa
